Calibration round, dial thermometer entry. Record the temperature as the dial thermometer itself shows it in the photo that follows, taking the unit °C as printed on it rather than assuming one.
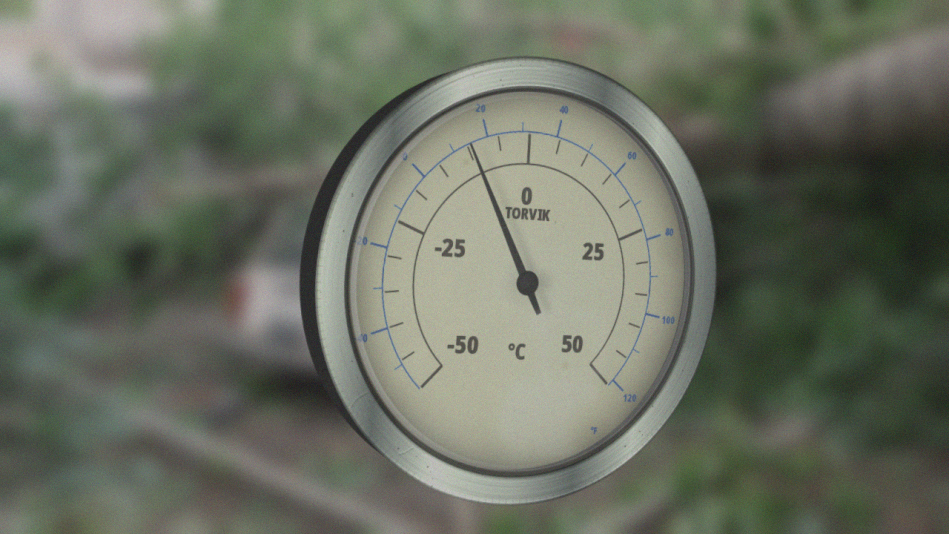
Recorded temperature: -10 °C
